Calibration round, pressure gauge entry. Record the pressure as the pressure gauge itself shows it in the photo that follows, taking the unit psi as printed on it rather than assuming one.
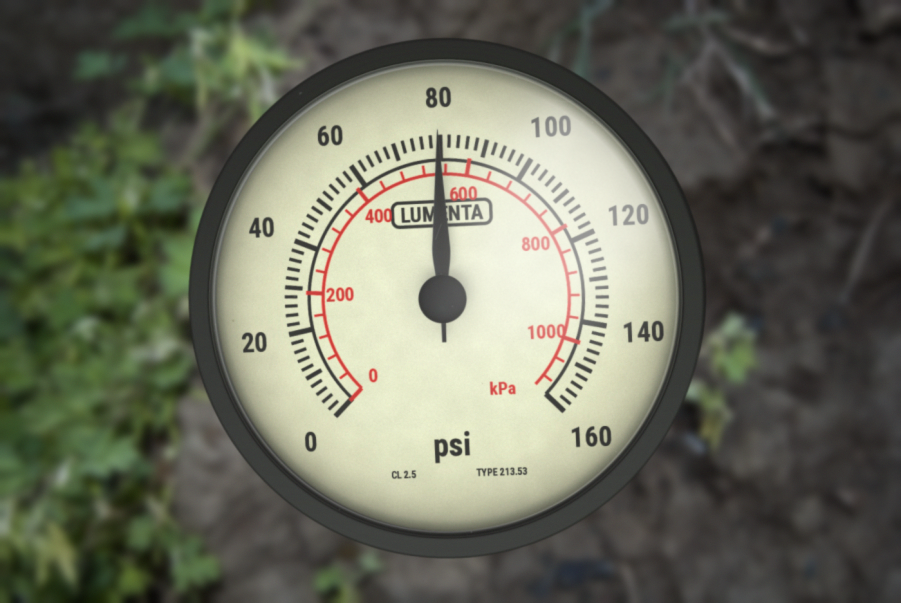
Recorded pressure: 80 psi
